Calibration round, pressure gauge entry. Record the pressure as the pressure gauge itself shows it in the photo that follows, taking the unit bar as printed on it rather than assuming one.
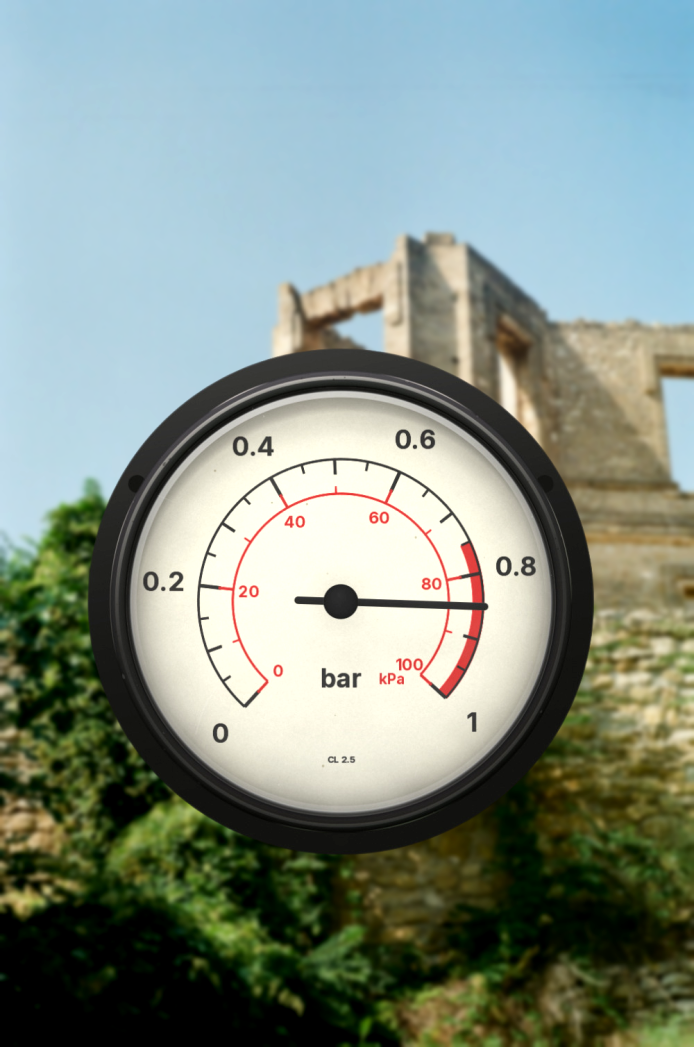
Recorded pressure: 0.85 bar
